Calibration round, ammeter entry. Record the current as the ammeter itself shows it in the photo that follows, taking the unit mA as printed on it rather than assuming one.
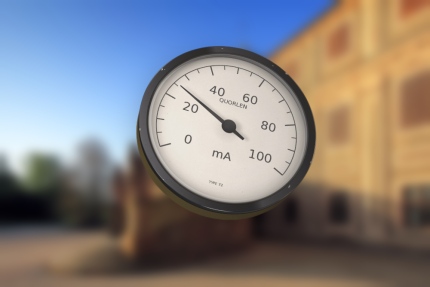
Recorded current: 25 mA
